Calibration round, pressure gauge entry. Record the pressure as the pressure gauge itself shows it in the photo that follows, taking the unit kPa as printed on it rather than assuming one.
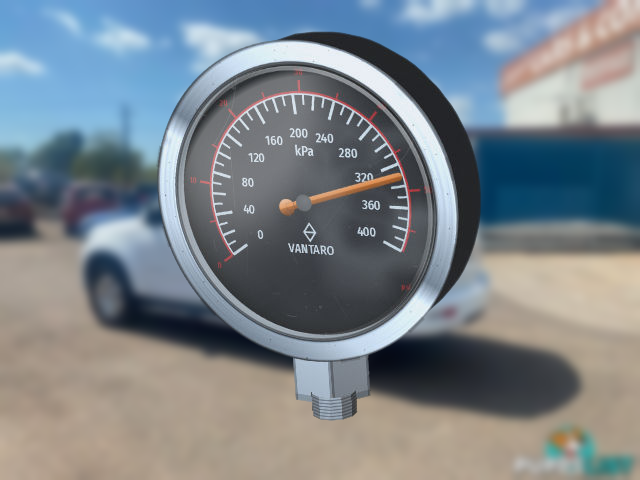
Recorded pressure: 330 kPa
